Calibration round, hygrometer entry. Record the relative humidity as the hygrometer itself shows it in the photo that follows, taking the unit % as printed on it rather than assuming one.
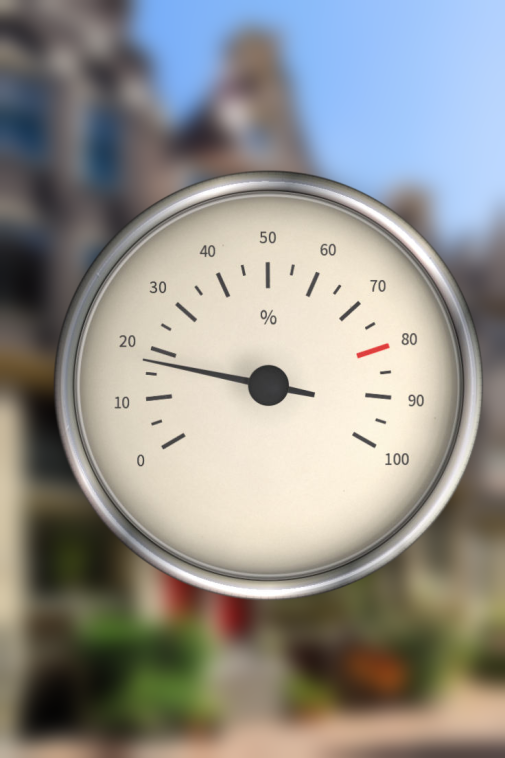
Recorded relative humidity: 17.5 %
